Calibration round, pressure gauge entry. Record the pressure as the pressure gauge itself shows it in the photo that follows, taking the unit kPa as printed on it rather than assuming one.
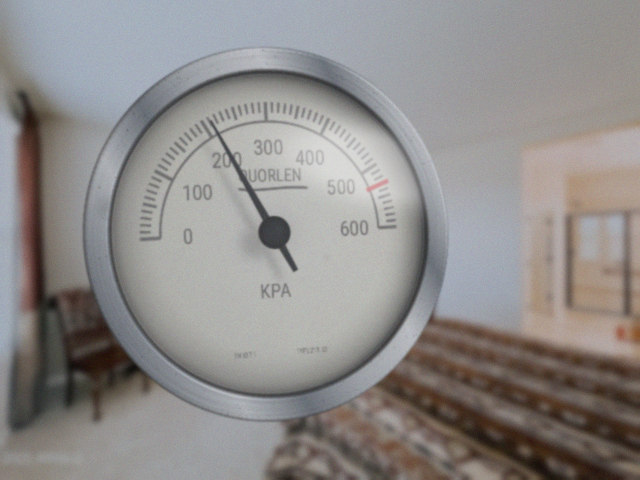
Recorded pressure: 210 kPa
